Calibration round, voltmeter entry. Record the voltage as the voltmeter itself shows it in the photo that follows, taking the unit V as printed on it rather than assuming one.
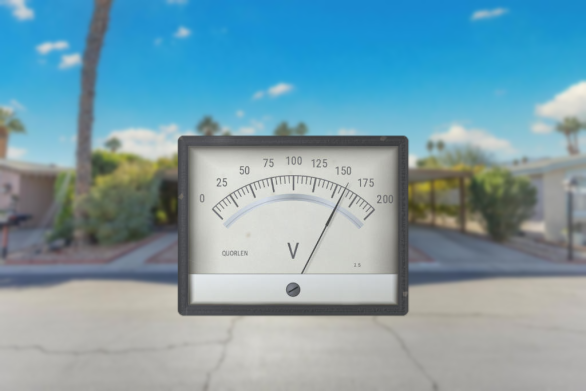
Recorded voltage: 160 V
